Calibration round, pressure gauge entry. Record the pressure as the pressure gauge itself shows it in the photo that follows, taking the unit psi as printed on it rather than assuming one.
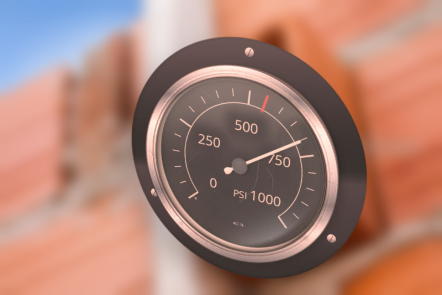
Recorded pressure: 700 psi
